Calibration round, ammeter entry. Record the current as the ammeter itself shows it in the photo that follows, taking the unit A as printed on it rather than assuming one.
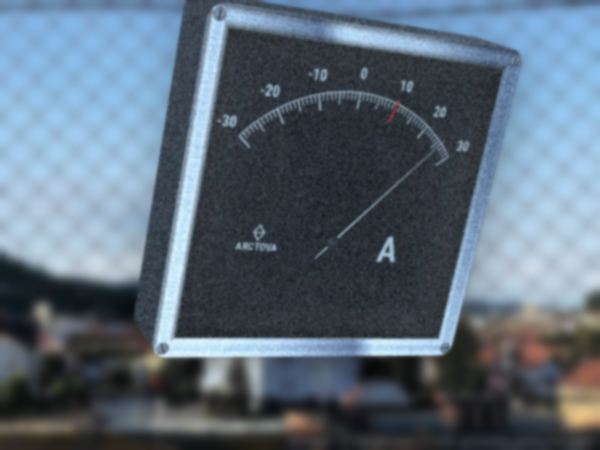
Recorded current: 25 A
